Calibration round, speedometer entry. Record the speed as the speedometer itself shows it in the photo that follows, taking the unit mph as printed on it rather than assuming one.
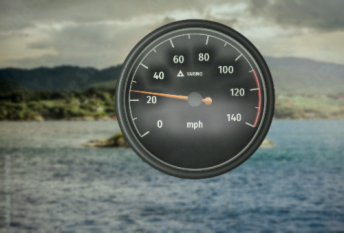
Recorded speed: 25 mph
